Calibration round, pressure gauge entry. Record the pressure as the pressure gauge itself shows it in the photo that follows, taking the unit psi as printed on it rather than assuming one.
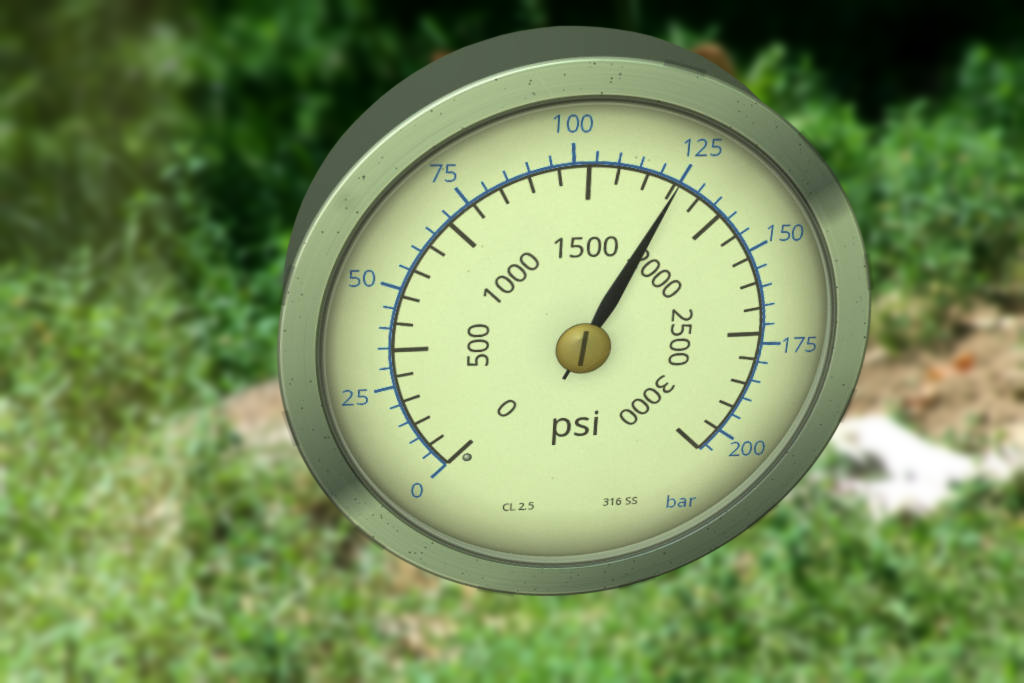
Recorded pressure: 1800 psi
